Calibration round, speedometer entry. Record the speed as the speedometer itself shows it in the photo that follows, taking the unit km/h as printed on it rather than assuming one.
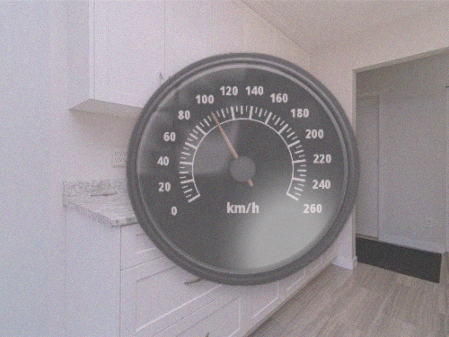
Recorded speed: 100 km/h
